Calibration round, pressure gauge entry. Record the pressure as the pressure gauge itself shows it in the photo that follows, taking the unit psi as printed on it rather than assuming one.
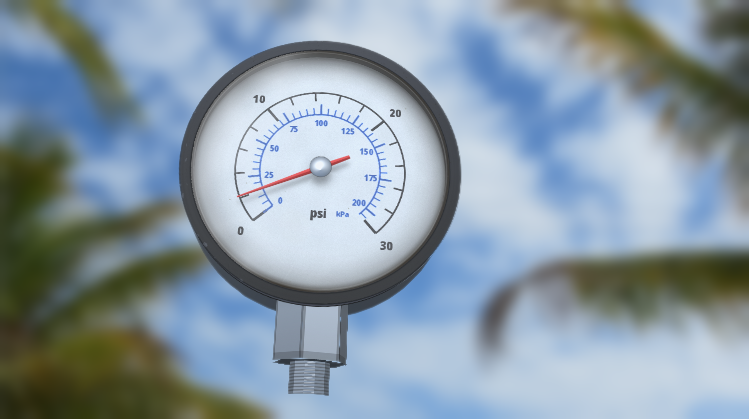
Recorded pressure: 2 psi
